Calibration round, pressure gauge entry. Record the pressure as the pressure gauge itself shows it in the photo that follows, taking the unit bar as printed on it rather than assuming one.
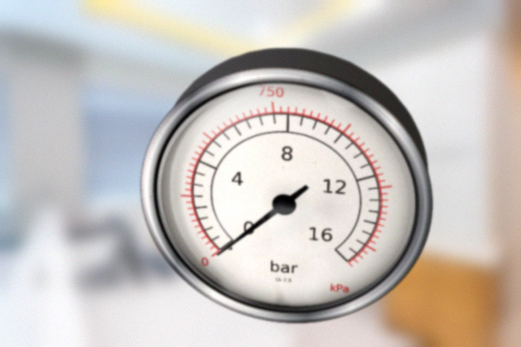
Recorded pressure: 0 bar
